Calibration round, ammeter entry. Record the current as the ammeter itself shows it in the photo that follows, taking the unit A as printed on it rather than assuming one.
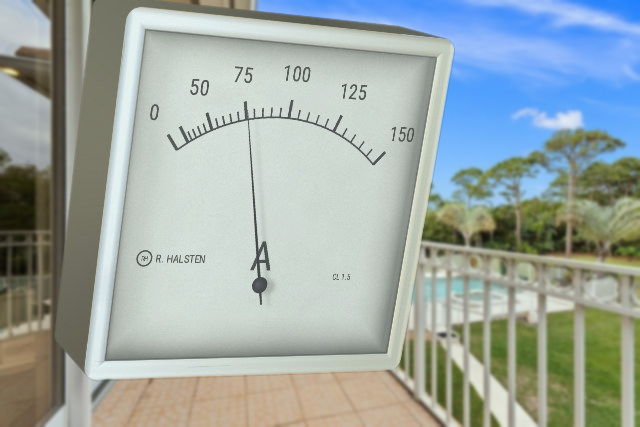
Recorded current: 75 A
